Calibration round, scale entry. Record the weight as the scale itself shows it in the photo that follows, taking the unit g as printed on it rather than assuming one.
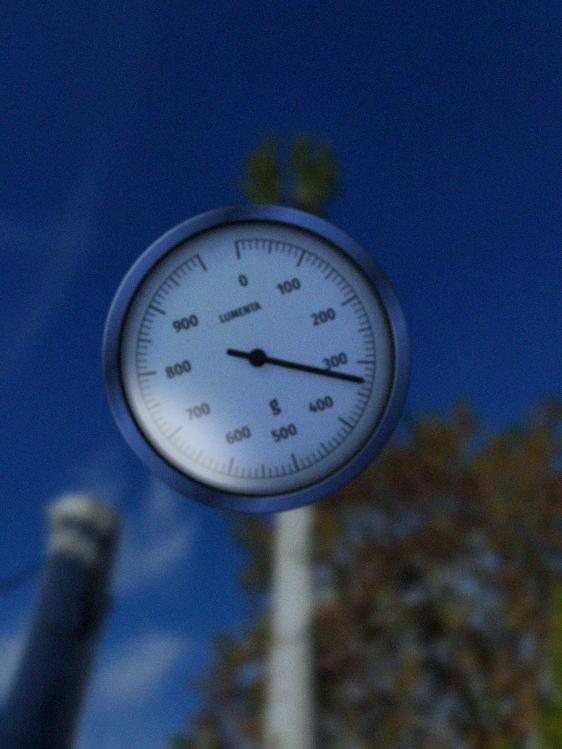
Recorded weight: 330 g
